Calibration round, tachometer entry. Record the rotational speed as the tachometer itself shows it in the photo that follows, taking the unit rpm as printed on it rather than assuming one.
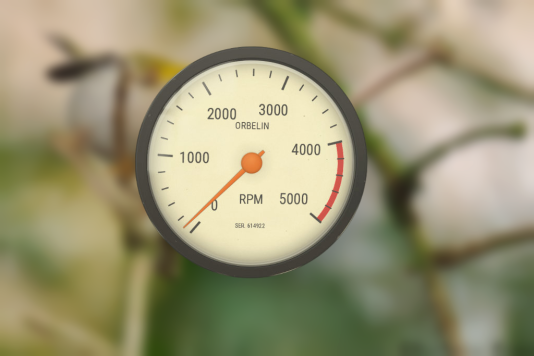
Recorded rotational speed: 100 rpm
